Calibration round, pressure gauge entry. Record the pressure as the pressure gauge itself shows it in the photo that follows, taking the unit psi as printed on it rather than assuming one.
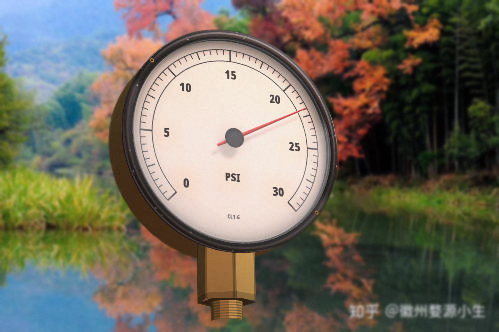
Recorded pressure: 22 psi
